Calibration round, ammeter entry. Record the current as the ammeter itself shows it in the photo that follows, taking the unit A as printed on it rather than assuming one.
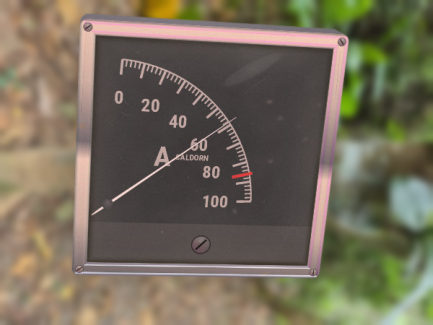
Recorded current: 58 A
